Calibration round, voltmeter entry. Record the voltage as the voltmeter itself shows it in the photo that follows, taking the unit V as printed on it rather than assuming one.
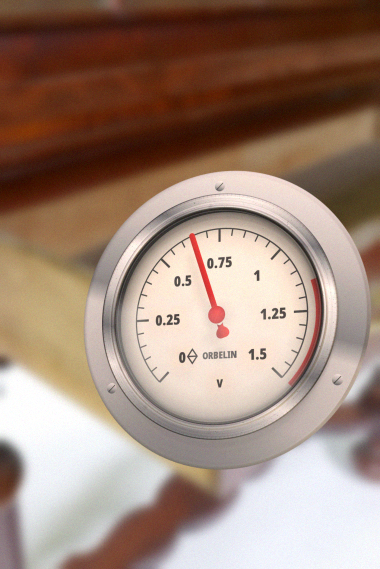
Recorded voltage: 0.65 V
